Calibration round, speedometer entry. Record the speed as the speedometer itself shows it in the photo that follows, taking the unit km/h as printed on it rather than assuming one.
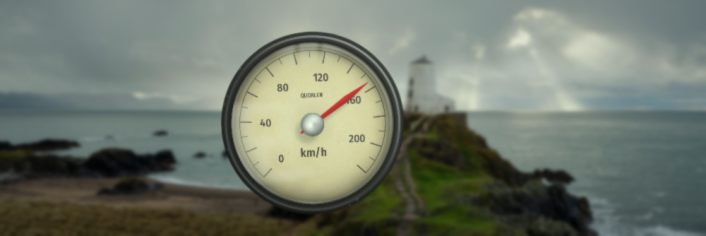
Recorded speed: 155 km/h
